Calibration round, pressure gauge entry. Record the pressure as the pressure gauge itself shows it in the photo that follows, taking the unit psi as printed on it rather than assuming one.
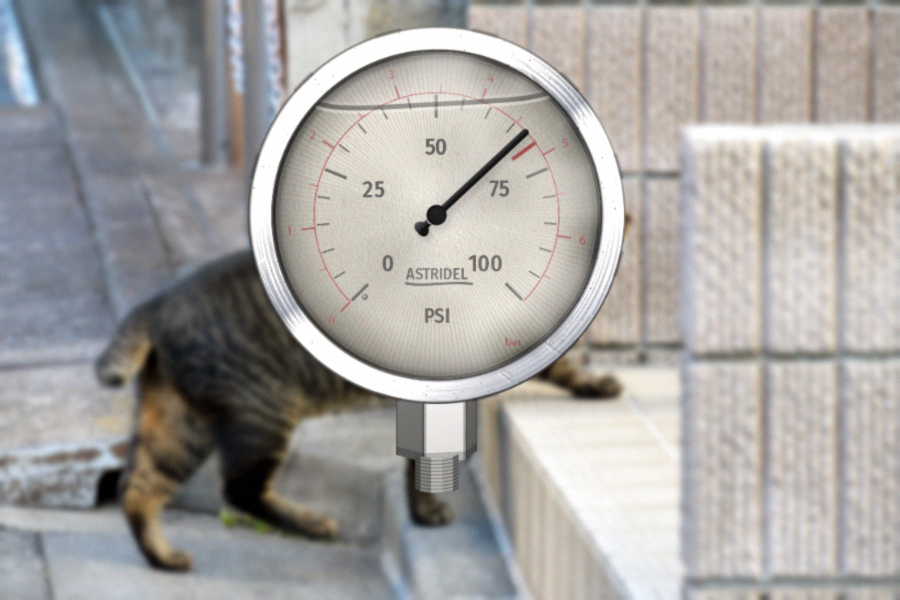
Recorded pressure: 67.5 psi
